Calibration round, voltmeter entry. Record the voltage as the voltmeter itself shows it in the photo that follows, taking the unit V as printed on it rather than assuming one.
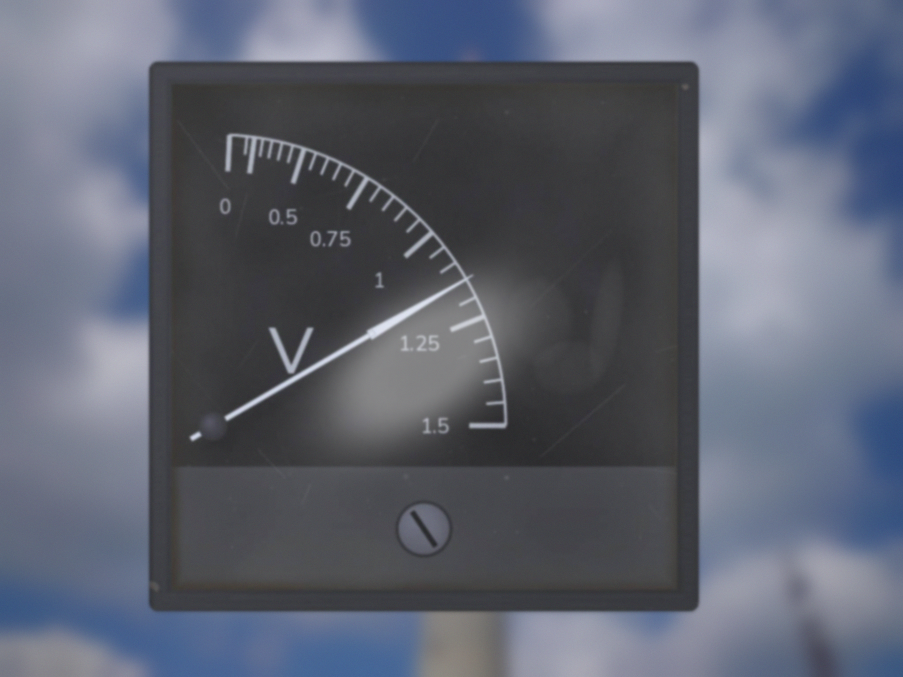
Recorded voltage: 1.15 V
